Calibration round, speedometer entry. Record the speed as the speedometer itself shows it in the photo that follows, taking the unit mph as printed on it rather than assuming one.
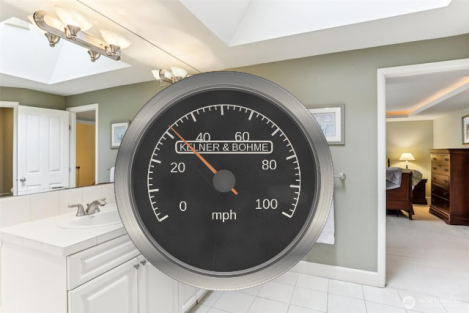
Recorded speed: 32 mph
